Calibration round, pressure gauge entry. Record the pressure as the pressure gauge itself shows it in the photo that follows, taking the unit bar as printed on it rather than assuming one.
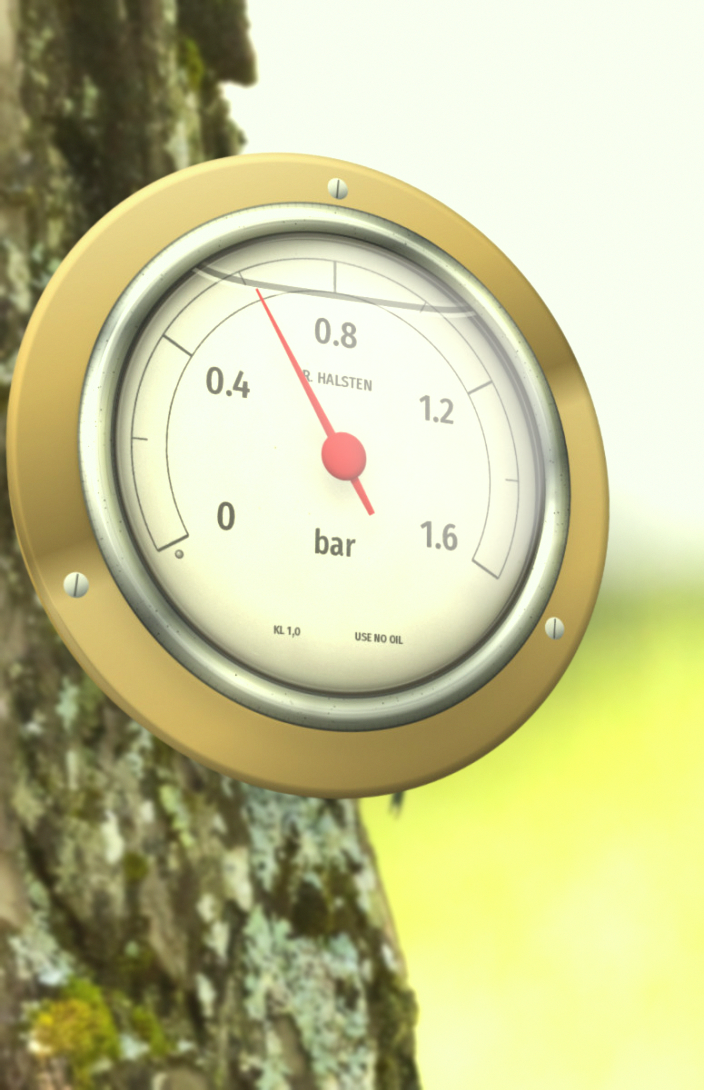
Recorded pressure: 0.6 bar
